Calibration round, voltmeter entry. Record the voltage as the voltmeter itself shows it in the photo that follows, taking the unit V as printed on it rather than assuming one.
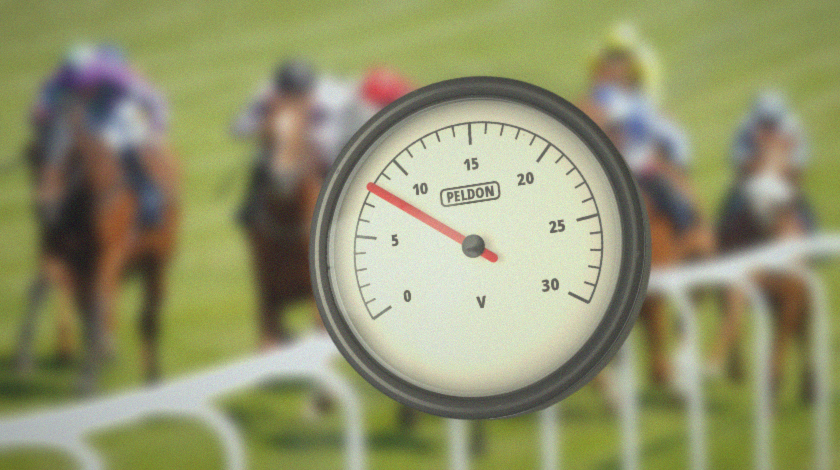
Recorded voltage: 8 V
